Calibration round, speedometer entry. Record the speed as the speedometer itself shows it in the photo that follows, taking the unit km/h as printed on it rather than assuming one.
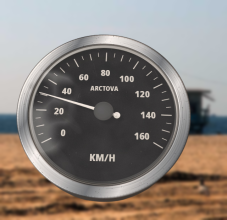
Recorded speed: 30 km/h
